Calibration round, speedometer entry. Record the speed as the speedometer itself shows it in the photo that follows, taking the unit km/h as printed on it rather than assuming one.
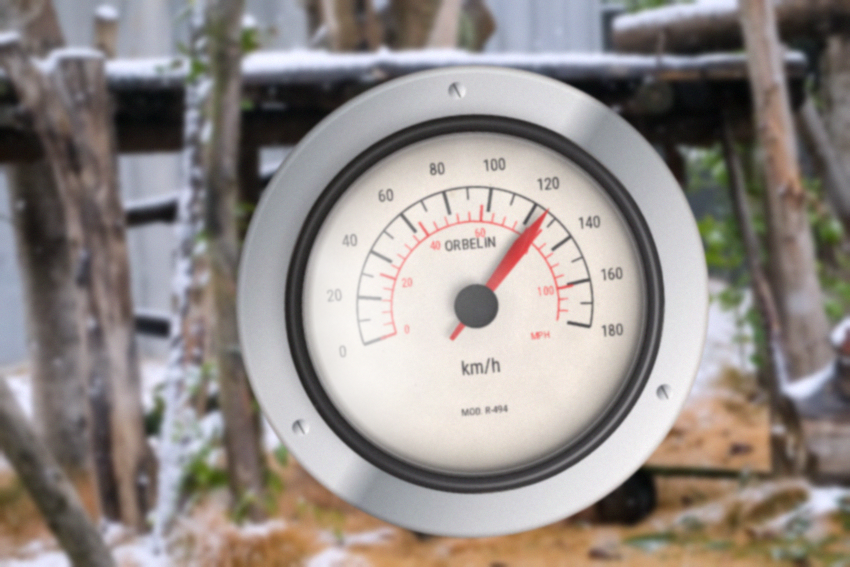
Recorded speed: 125 km/h
